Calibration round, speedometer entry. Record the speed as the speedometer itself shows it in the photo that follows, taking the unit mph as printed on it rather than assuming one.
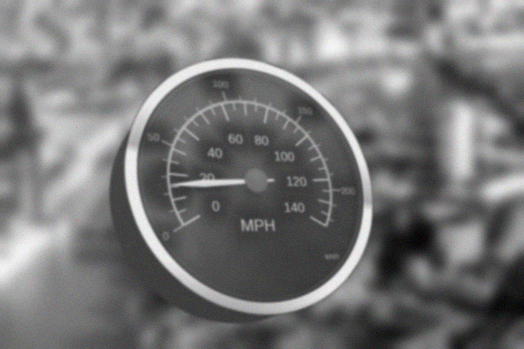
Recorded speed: 15 mph
